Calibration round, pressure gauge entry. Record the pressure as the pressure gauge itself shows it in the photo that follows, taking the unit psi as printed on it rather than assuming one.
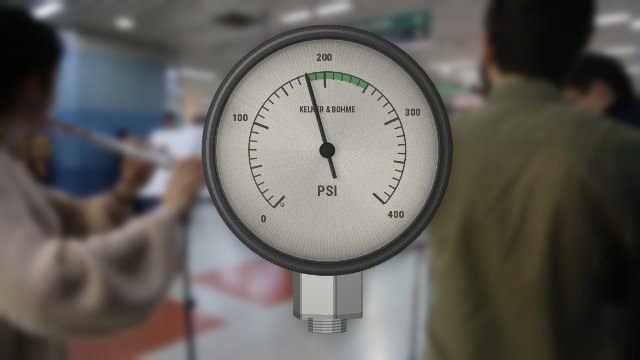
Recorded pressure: 180 psi
